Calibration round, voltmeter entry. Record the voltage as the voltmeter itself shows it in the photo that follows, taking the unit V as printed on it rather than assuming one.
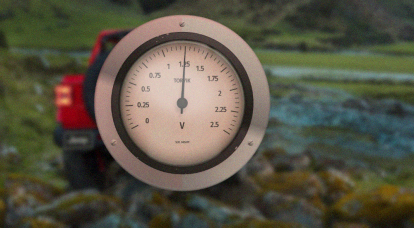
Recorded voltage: 1.25 V
